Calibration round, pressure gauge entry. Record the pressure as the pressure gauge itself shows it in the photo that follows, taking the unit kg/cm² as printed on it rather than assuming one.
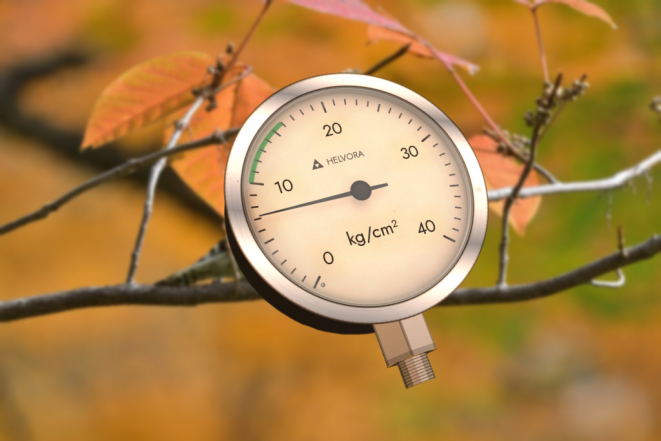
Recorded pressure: 7 kg/cm²
